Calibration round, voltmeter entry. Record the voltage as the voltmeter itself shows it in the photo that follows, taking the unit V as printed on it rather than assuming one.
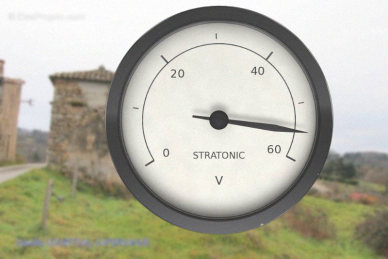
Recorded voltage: 55 V
